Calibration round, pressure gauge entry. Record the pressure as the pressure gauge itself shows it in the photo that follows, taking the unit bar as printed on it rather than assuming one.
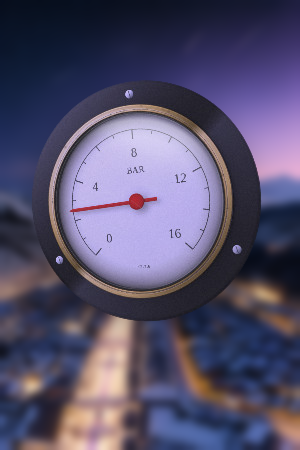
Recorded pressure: 2.5 bar
